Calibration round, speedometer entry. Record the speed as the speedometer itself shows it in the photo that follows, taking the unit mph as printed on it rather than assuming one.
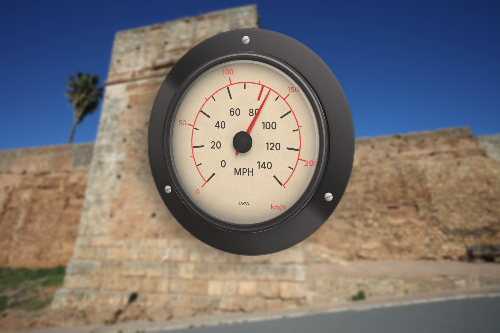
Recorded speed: 85 mph
